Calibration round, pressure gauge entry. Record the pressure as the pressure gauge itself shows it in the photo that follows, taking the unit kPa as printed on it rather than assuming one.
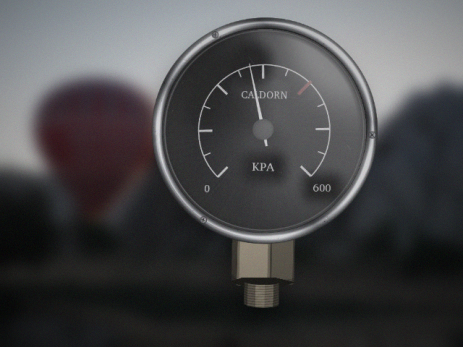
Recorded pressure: 275 kPa
